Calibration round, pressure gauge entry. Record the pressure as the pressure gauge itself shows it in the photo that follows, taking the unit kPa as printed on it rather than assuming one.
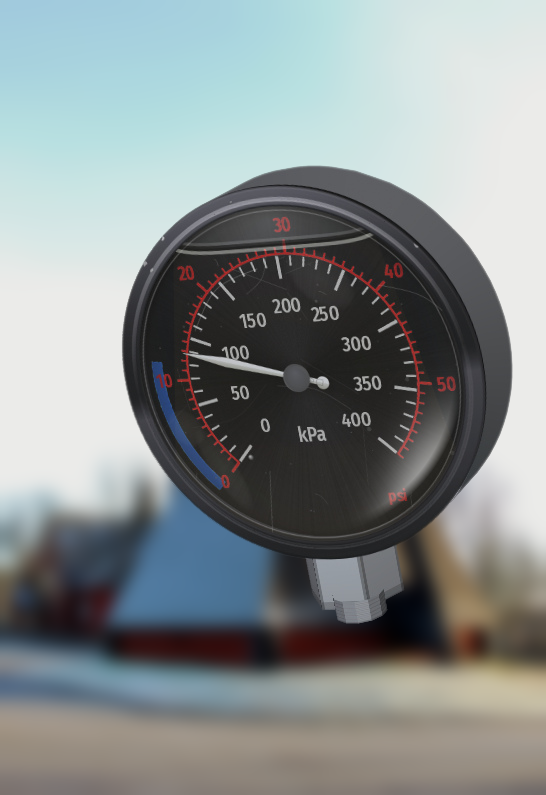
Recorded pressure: 90 kPa
